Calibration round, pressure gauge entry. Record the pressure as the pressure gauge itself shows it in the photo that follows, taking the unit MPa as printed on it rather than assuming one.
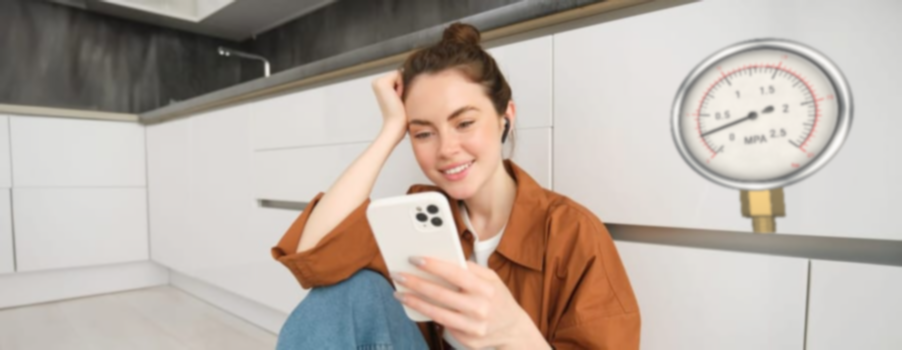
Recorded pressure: 0.25 MPa
